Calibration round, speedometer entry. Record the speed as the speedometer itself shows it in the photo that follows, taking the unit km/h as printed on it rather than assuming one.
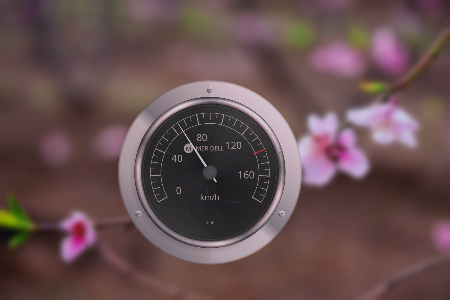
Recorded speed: 65 km/h
